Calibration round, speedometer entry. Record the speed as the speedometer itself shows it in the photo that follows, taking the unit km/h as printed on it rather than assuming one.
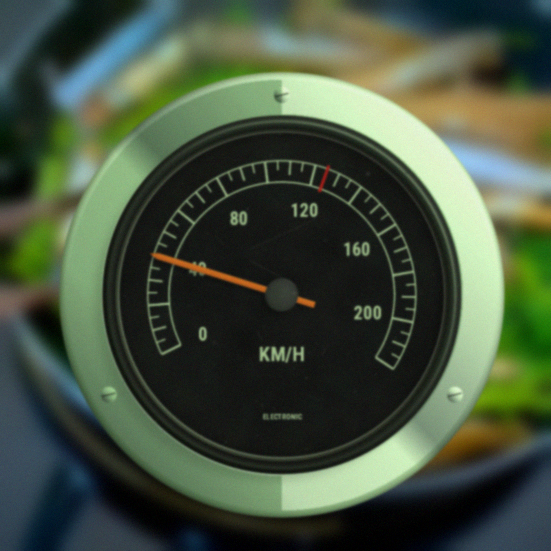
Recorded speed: 40 km/h
